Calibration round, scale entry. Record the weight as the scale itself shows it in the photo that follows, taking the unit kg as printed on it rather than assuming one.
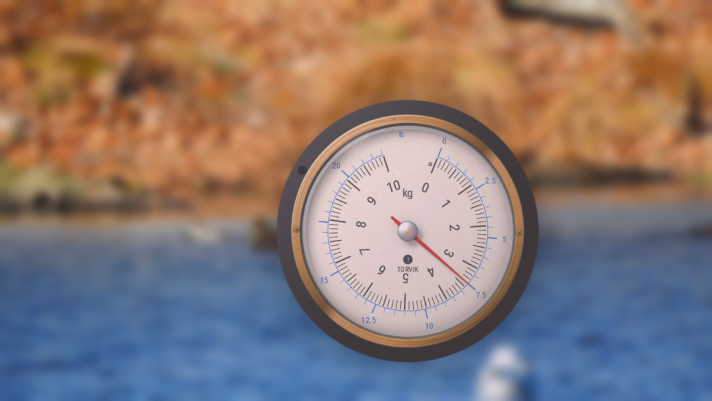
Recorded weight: 3.4 kg
